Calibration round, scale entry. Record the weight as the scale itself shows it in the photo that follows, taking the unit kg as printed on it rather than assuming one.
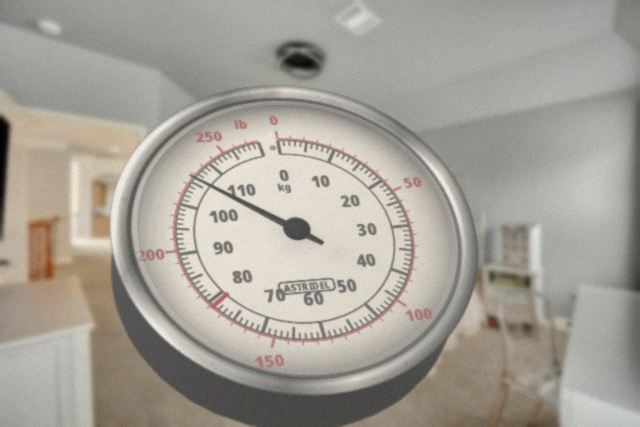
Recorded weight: 105 kg
